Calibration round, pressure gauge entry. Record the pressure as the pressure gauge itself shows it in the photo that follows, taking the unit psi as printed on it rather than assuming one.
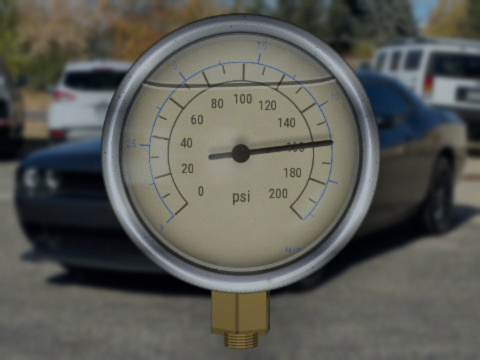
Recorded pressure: 160 psi
